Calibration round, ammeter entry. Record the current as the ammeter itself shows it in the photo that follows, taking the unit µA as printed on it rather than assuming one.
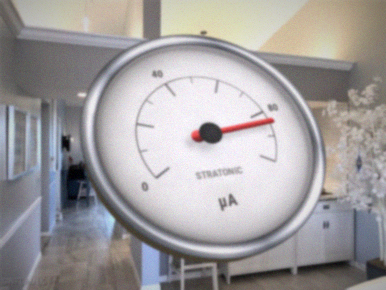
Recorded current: 85 µA
